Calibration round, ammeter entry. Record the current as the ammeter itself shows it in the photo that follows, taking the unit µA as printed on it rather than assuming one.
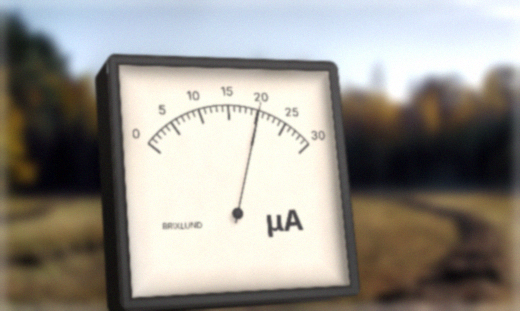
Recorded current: 20 µA
